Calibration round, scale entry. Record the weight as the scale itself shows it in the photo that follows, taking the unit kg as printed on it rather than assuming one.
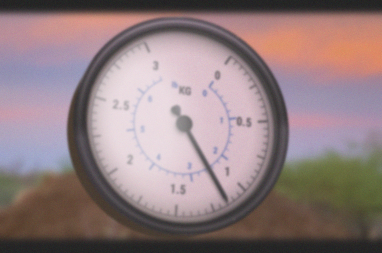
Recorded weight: 1.15 kg
